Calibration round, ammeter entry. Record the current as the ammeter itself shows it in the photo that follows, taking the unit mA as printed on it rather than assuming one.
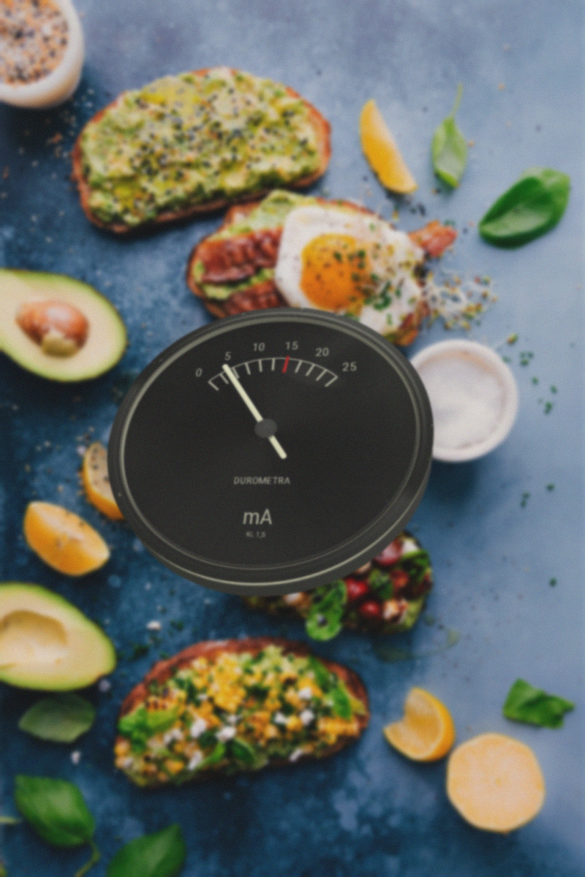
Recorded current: 3.75 mA
